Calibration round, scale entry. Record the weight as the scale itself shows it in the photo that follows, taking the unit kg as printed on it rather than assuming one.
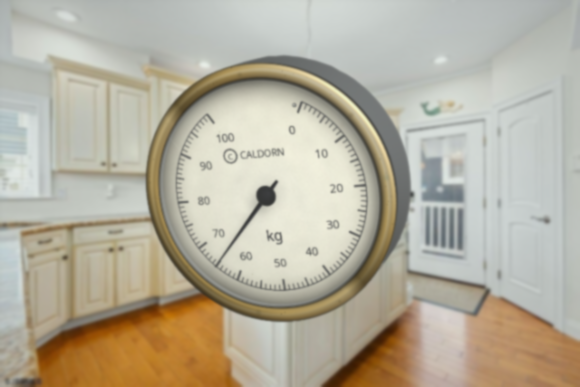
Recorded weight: 65 kg
